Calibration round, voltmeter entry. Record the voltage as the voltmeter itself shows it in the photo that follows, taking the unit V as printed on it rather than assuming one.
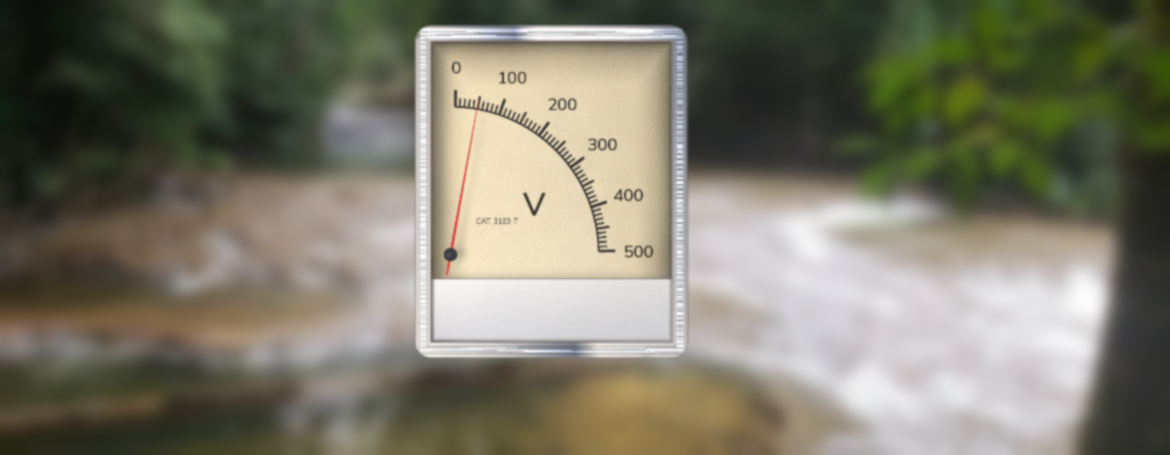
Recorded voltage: 50 V
